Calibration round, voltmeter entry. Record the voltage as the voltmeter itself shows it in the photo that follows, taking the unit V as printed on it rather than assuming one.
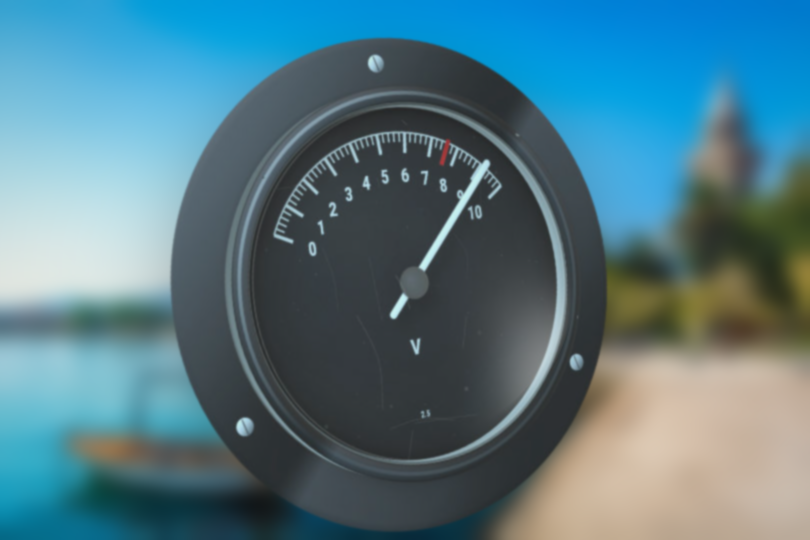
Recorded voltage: 9 V
